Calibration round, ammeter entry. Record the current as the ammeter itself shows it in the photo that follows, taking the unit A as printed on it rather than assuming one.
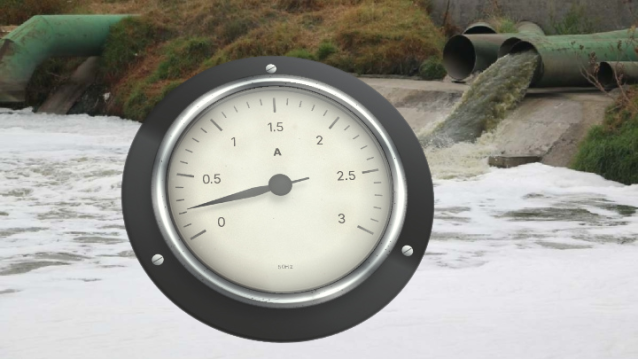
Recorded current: 0.2 A
